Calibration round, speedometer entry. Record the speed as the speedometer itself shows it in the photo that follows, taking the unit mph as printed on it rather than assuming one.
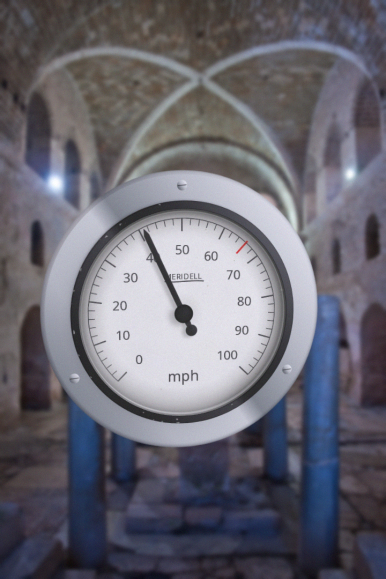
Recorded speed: 41 mph
